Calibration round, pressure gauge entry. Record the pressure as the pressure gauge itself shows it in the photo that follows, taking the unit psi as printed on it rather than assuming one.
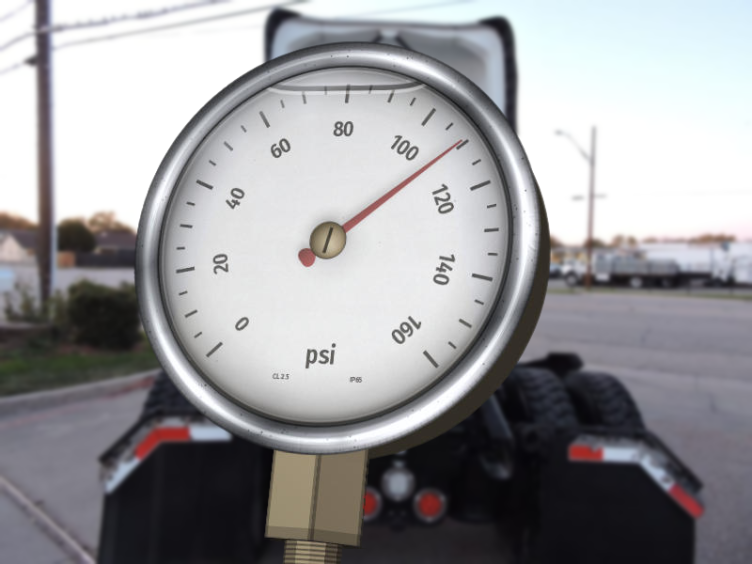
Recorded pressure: 110 psi
